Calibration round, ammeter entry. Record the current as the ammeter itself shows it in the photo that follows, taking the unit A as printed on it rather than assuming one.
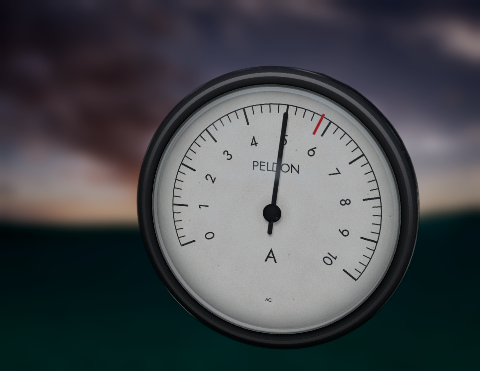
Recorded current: 5 A
